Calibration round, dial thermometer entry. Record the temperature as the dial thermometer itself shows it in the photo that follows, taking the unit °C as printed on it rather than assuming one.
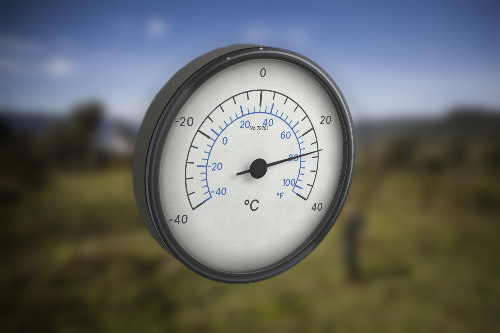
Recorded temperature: 26 °C
